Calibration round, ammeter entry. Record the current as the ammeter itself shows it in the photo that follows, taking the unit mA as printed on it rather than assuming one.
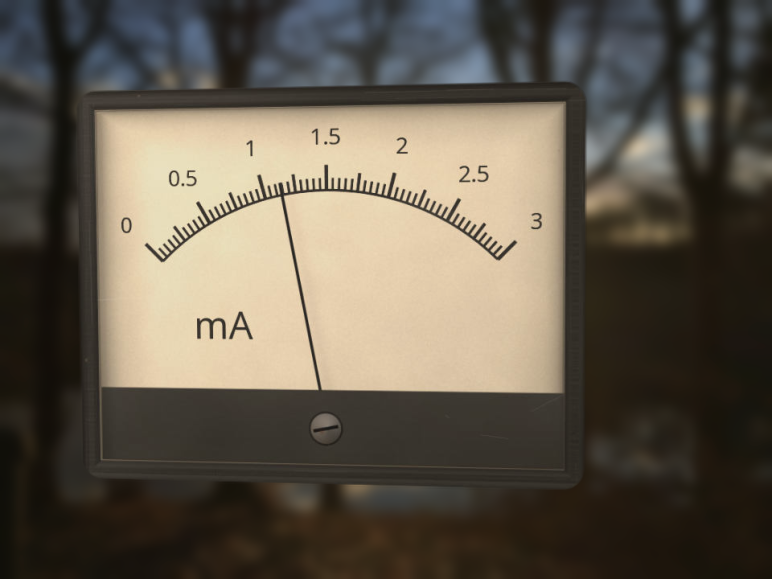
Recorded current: 1.15 mA
